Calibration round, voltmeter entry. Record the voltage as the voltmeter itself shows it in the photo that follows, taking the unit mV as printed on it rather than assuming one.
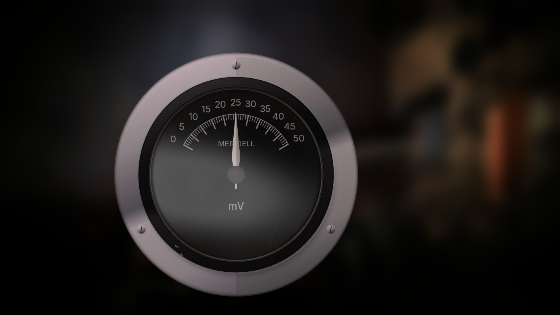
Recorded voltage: 25 mV
